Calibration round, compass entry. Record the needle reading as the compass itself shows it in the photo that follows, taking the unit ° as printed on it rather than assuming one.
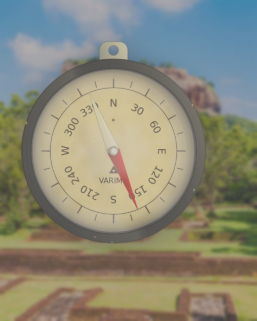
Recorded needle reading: 157.5 °
